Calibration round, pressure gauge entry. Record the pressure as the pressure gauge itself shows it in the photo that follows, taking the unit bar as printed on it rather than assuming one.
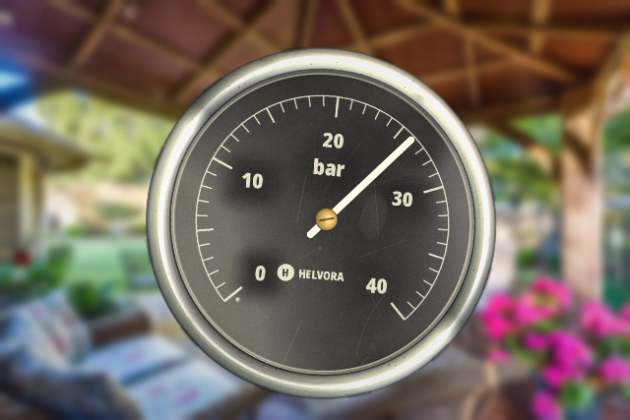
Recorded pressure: 26 bar
